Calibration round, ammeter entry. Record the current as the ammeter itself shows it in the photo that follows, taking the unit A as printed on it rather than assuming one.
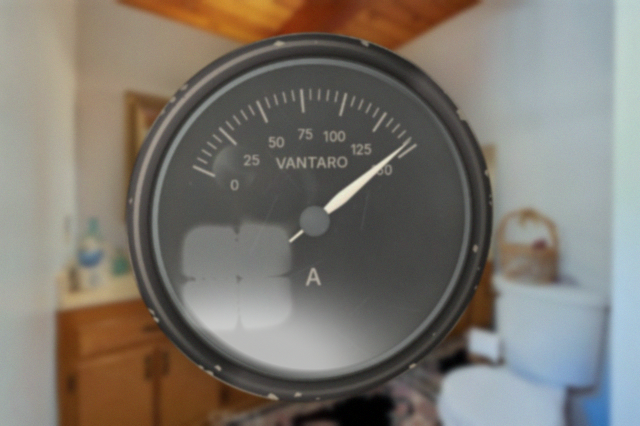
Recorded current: 145 A
